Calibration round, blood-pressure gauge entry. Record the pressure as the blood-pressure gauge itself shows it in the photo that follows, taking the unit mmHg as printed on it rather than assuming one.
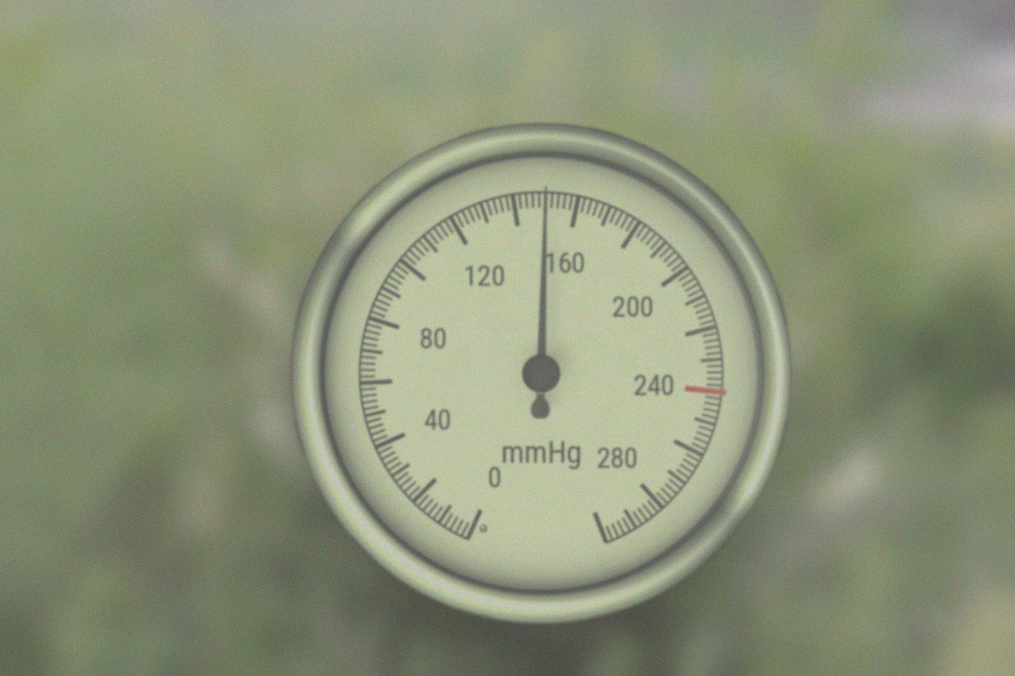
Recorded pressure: 150 mmHg
